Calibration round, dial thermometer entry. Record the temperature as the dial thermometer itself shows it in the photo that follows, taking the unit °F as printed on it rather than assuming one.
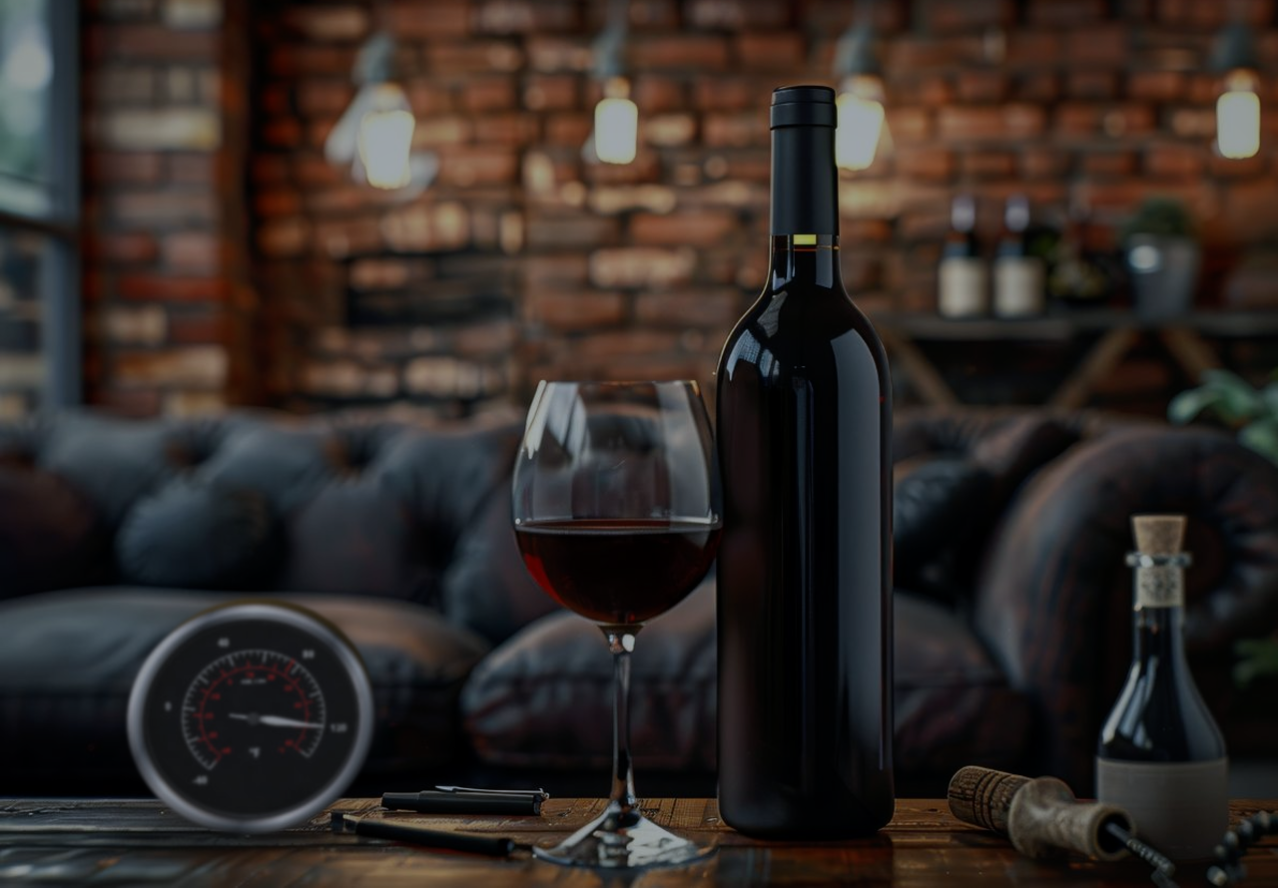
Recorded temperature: 120 °F
